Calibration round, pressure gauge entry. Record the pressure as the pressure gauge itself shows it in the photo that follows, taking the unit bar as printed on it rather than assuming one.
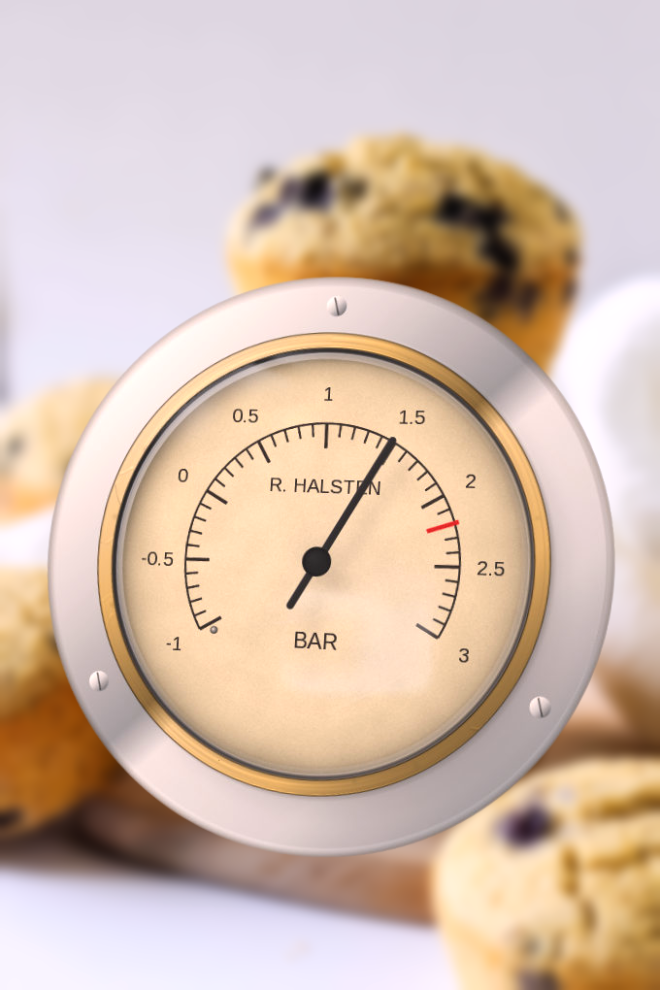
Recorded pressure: 1.5 bar
